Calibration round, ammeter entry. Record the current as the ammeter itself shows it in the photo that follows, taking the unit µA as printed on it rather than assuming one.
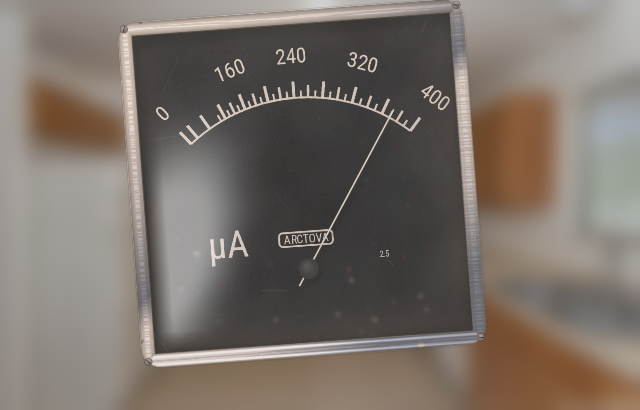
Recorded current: 370 µA
